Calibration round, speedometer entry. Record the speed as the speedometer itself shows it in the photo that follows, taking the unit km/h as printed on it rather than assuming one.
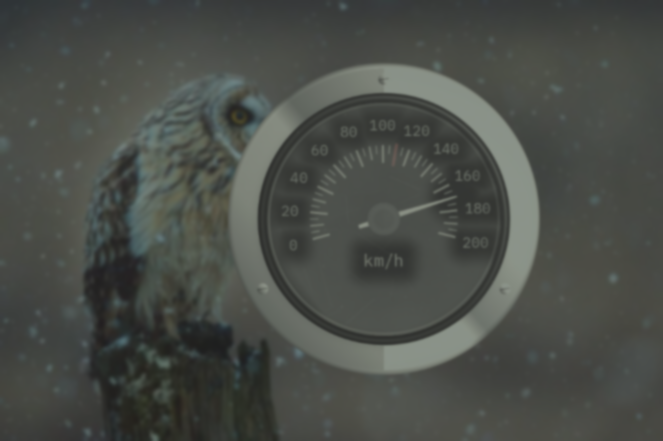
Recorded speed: 170 km/h
